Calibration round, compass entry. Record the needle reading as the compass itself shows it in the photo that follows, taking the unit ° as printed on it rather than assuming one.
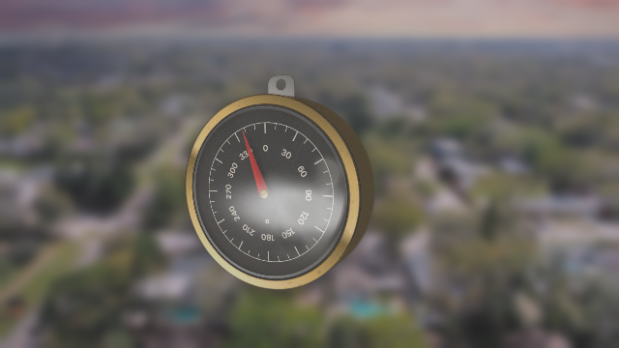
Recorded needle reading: 340 °
